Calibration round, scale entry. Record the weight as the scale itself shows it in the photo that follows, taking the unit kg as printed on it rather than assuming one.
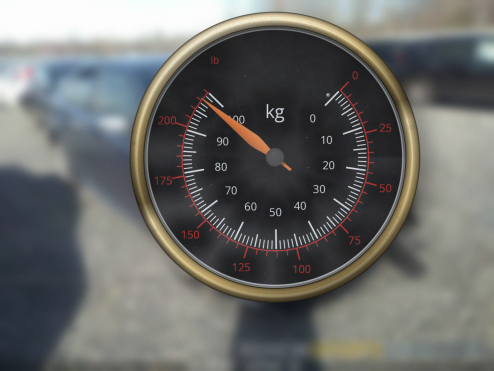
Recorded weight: 98 kg
